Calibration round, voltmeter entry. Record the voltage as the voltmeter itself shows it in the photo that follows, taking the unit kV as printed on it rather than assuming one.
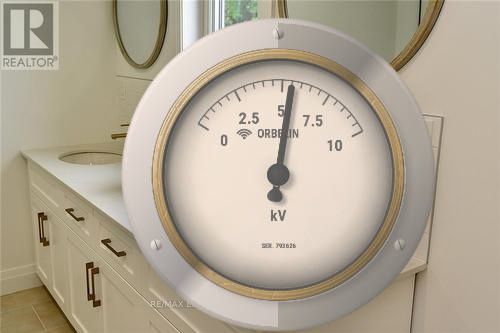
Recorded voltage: 5.5 kV
